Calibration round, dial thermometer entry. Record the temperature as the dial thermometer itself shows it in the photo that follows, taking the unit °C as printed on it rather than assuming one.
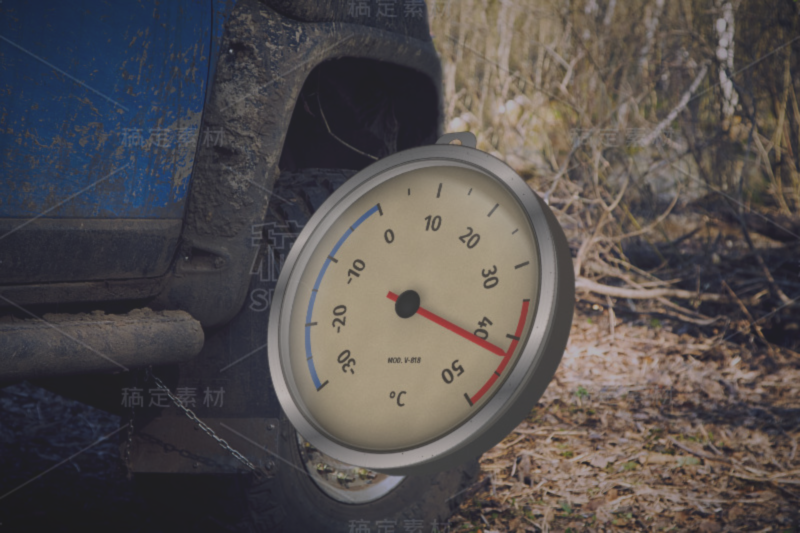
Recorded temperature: 42.5 °C
